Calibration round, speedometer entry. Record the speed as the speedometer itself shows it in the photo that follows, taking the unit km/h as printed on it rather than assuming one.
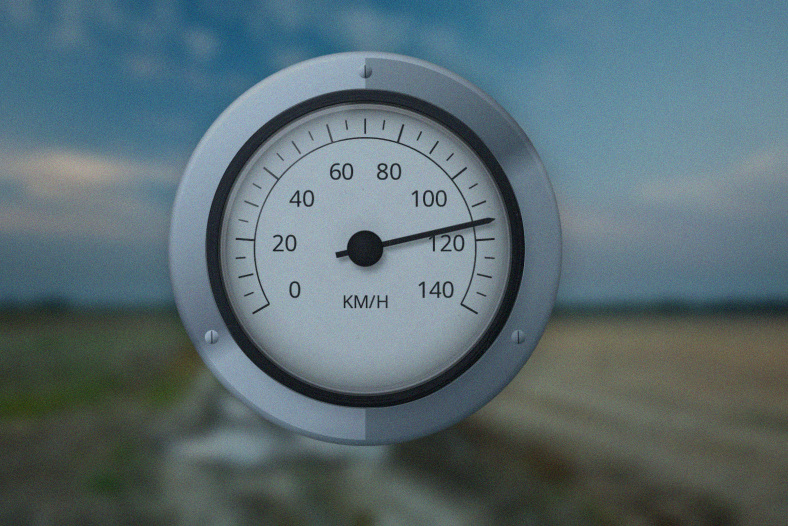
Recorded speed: 115 km/h
